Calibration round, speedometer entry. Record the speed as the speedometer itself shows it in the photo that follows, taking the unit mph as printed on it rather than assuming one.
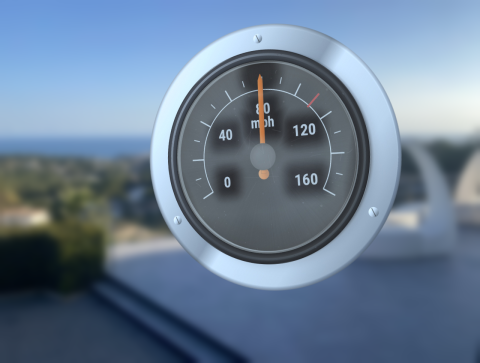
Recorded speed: 80 mph
